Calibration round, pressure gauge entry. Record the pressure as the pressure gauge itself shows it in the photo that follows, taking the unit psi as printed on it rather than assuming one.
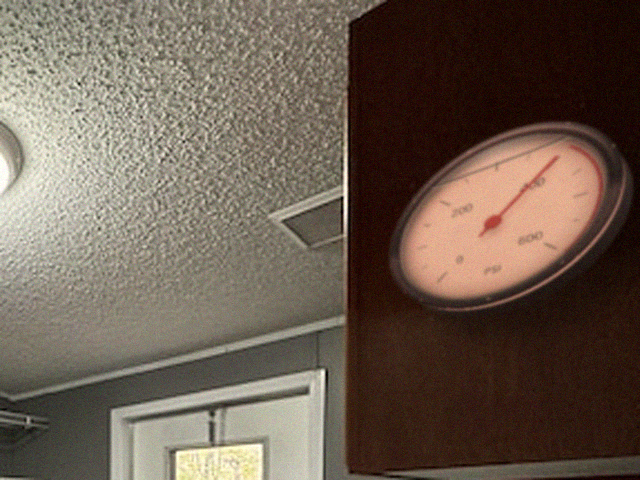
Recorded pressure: 400 psi
